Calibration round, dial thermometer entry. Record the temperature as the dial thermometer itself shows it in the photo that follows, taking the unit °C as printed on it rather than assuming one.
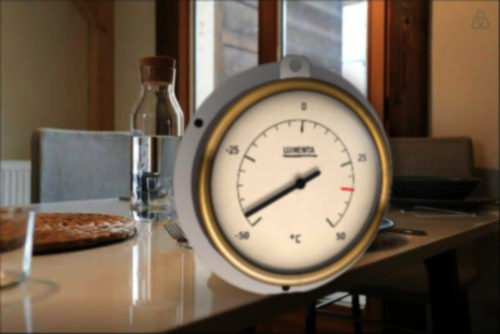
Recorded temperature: -45 °C
